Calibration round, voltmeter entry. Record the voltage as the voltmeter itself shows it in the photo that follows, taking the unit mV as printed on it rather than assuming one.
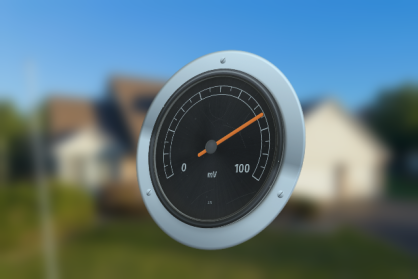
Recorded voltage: 75 mV
